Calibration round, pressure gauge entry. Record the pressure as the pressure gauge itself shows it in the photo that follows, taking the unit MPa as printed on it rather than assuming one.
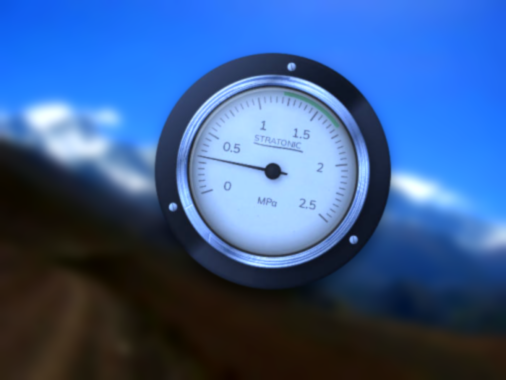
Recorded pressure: 0.3 MPa
